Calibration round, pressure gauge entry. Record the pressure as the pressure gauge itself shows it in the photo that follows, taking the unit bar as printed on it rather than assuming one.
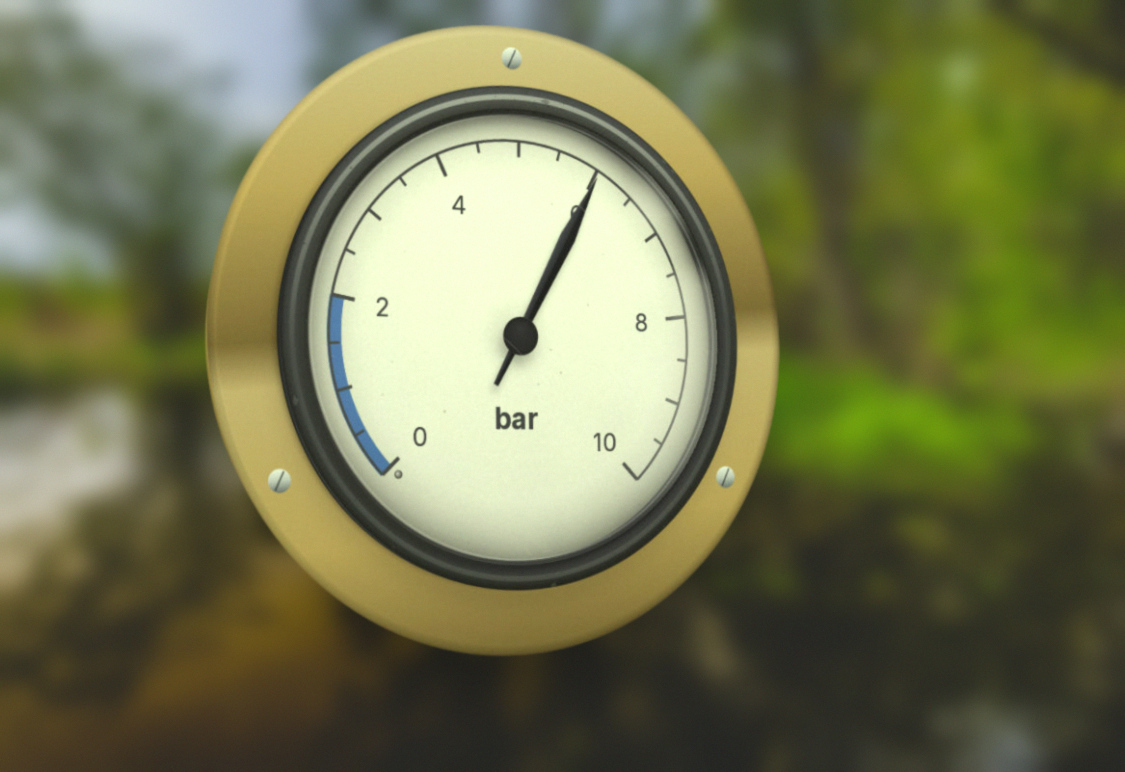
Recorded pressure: 6 bar
